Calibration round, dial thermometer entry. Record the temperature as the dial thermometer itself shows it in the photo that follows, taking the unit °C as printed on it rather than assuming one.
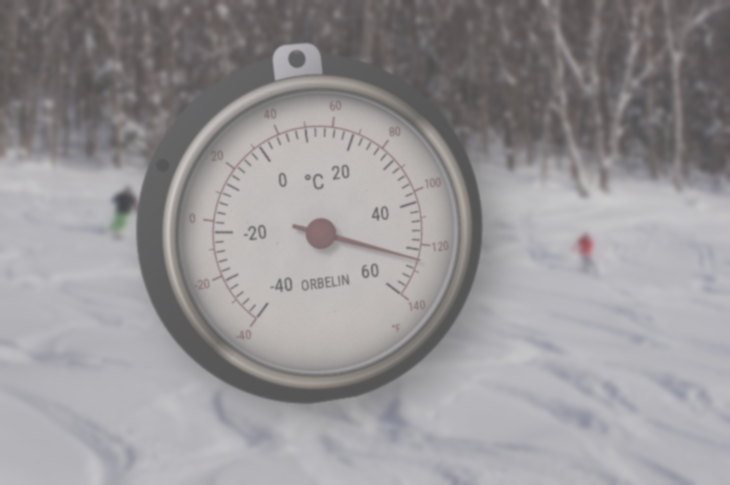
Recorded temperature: 52 °C
